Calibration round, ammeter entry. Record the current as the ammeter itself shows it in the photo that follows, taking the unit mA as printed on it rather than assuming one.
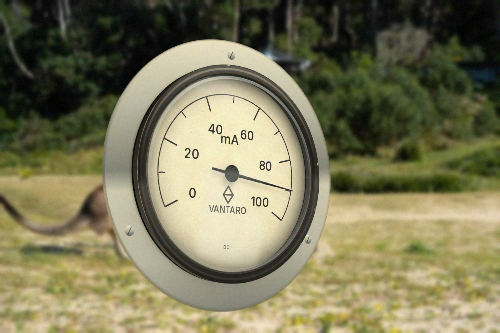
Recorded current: 90 mA
